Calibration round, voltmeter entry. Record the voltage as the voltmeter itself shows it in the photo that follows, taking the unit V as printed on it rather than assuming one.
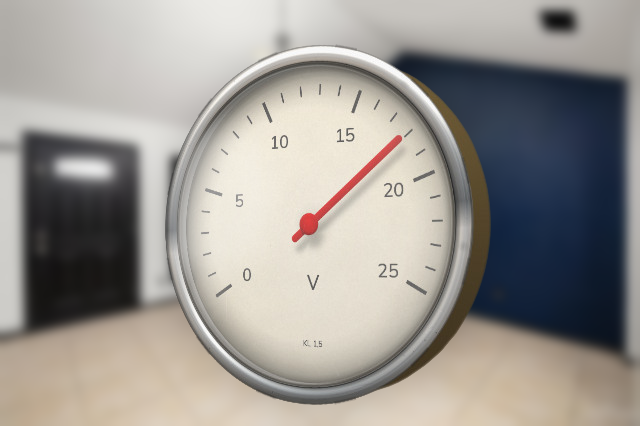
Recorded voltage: 18 V
